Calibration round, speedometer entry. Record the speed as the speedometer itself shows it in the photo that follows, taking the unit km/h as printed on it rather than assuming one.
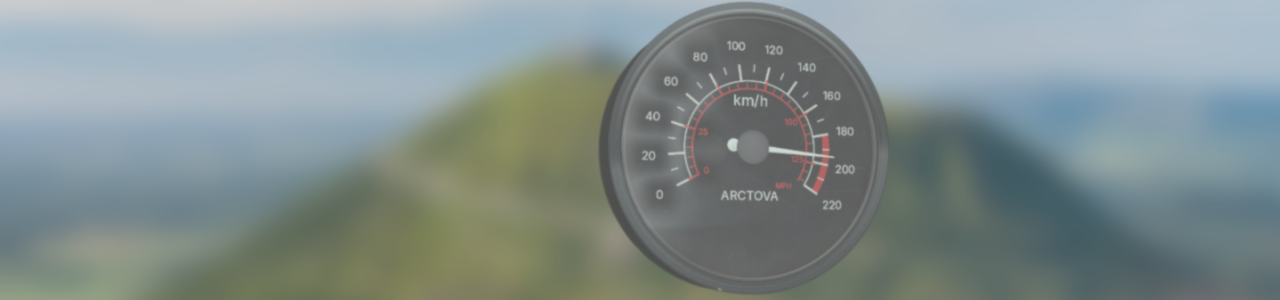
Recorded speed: 195 km/h
